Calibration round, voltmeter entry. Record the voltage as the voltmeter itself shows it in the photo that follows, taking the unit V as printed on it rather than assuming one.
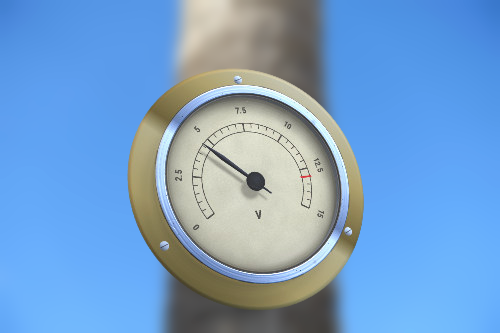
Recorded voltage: 4.5 V
